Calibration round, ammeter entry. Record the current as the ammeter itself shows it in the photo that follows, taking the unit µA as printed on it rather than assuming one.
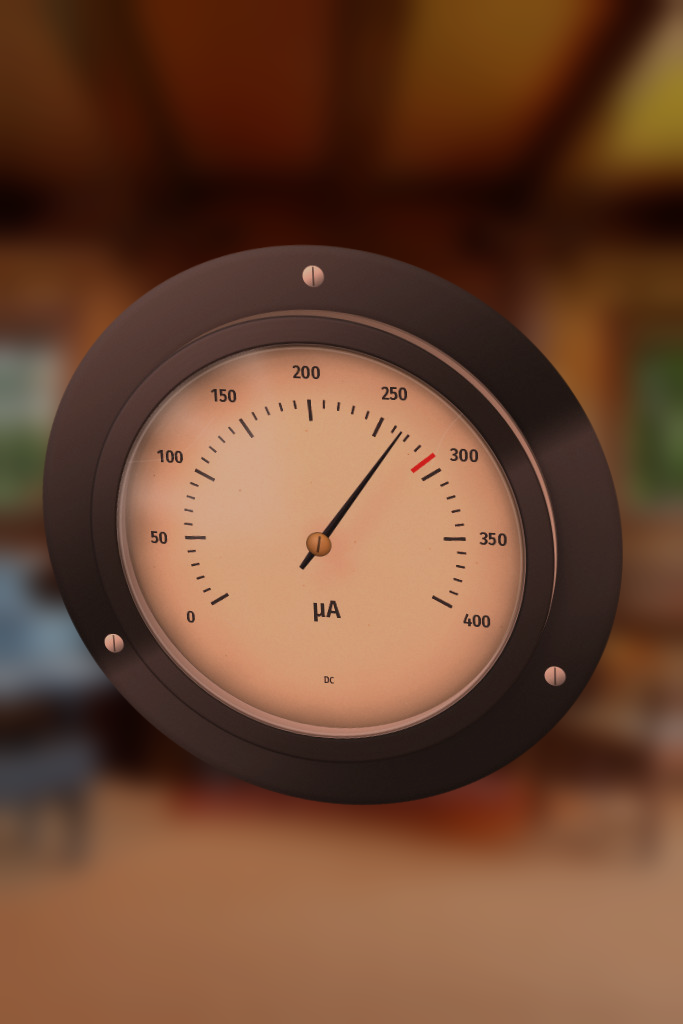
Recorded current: 265 µA
